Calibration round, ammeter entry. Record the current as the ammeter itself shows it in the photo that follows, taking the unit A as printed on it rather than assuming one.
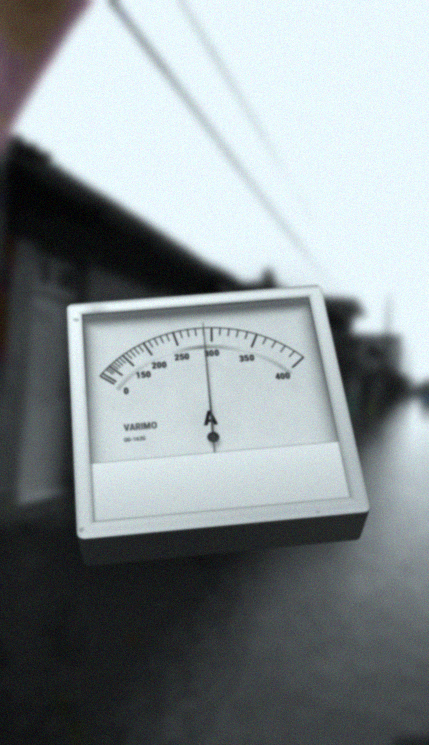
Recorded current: 290 A
